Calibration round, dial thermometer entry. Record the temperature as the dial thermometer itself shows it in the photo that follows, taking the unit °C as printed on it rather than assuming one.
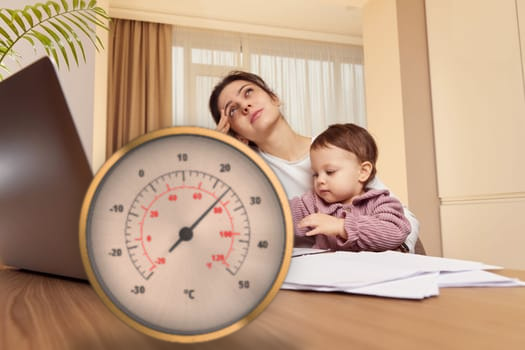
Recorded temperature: 24 °C
